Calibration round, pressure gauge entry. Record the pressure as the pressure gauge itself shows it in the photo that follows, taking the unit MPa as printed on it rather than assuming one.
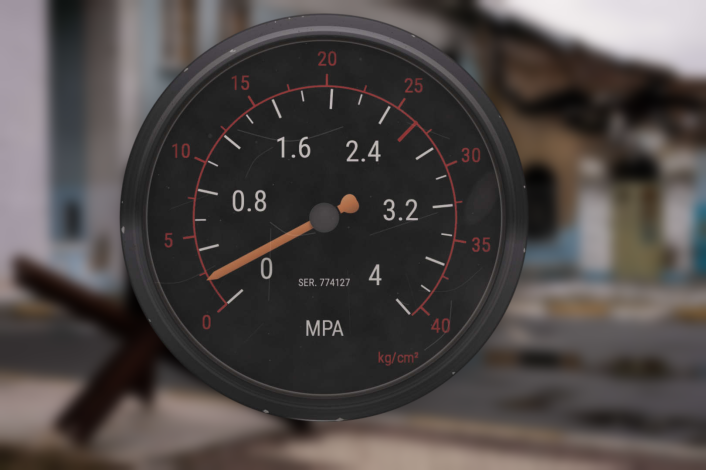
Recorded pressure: 0.2 MPa
